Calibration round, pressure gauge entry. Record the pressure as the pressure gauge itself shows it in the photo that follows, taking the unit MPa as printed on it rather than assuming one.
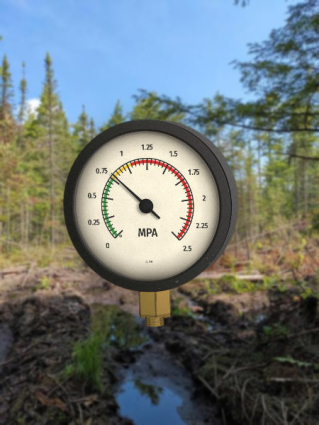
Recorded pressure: 0.8 MPa
